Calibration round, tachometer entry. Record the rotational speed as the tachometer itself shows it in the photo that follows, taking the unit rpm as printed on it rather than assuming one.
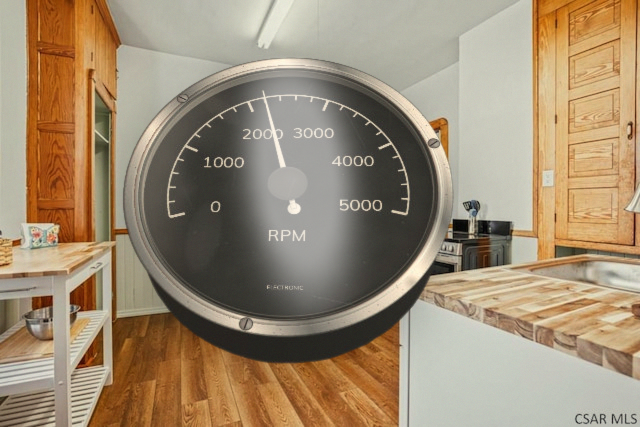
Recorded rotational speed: 2200 rpm
